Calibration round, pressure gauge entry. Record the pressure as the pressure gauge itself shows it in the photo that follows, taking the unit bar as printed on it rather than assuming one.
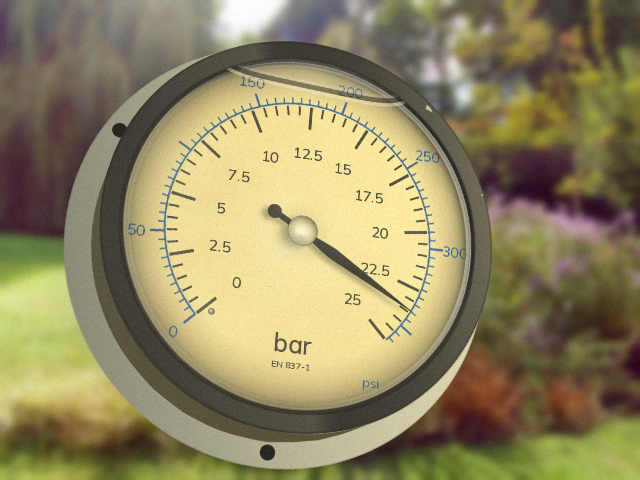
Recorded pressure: 23.5 bar
